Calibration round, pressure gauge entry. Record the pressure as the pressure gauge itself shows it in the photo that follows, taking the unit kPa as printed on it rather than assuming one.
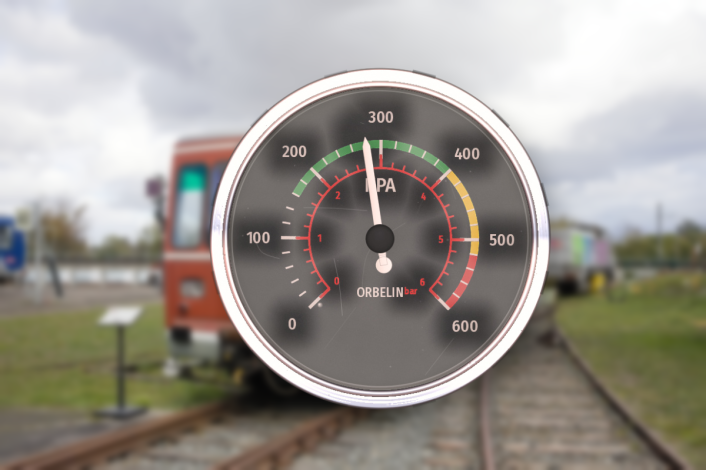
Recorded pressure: 280 kPa
